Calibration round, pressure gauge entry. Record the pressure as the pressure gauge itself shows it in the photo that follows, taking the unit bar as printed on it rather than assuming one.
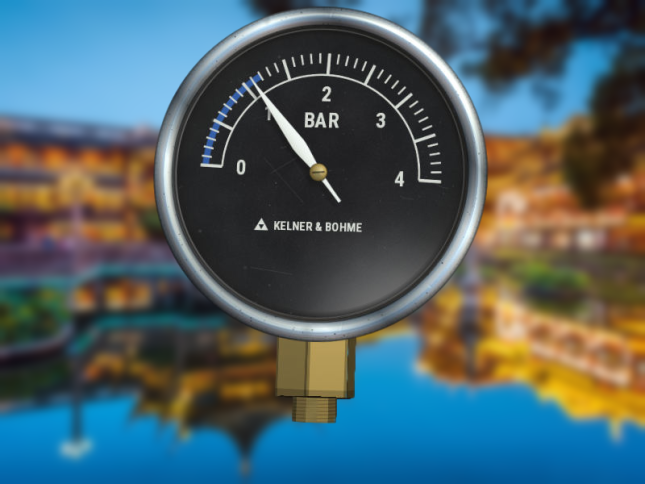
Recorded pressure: 1.1 bar
